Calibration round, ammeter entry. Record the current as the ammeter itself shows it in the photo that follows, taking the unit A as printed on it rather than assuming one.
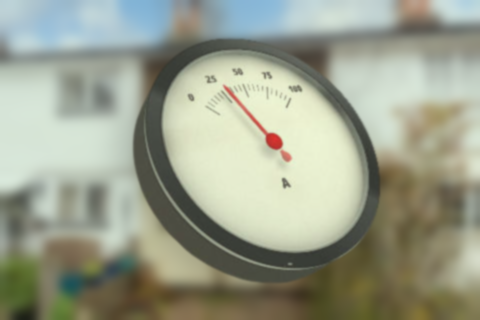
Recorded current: 25 A
